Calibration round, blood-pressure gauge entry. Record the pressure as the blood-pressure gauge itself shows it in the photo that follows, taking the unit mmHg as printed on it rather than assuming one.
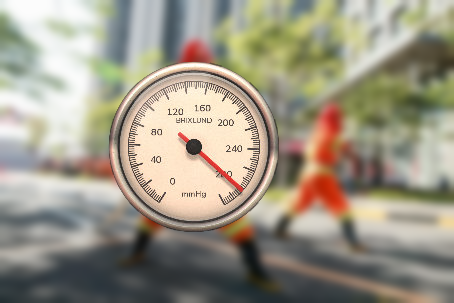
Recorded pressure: 280 mmHg
